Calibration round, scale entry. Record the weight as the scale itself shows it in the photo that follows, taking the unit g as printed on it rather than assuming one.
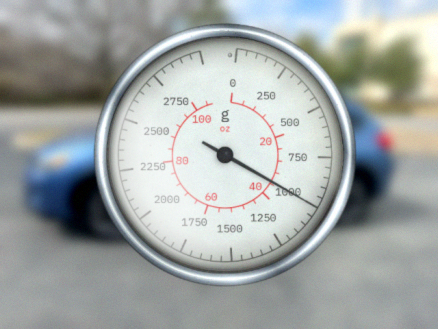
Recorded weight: 1000 g
